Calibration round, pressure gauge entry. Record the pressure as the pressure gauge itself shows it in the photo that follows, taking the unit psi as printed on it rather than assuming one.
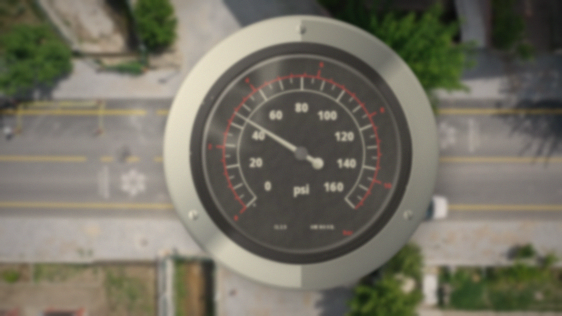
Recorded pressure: 45 psi
